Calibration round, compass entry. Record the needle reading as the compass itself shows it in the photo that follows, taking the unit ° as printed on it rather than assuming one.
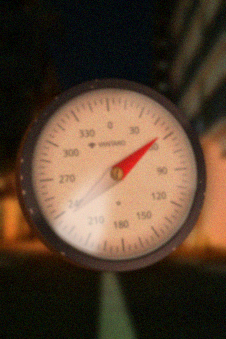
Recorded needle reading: 55 °
